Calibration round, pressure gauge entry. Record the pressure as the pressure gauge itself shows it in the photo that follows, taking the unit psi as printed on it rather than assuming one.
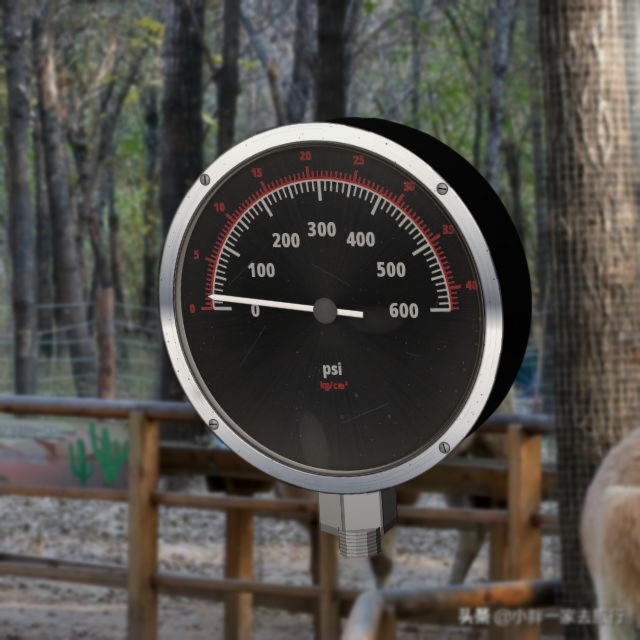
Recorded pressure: 20 psi
